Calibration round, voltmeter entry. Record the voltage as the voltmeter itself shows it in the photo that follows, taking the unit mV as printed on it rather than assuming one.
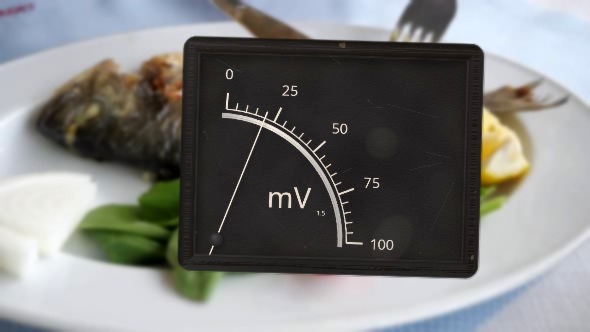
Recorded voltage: 20 mV
